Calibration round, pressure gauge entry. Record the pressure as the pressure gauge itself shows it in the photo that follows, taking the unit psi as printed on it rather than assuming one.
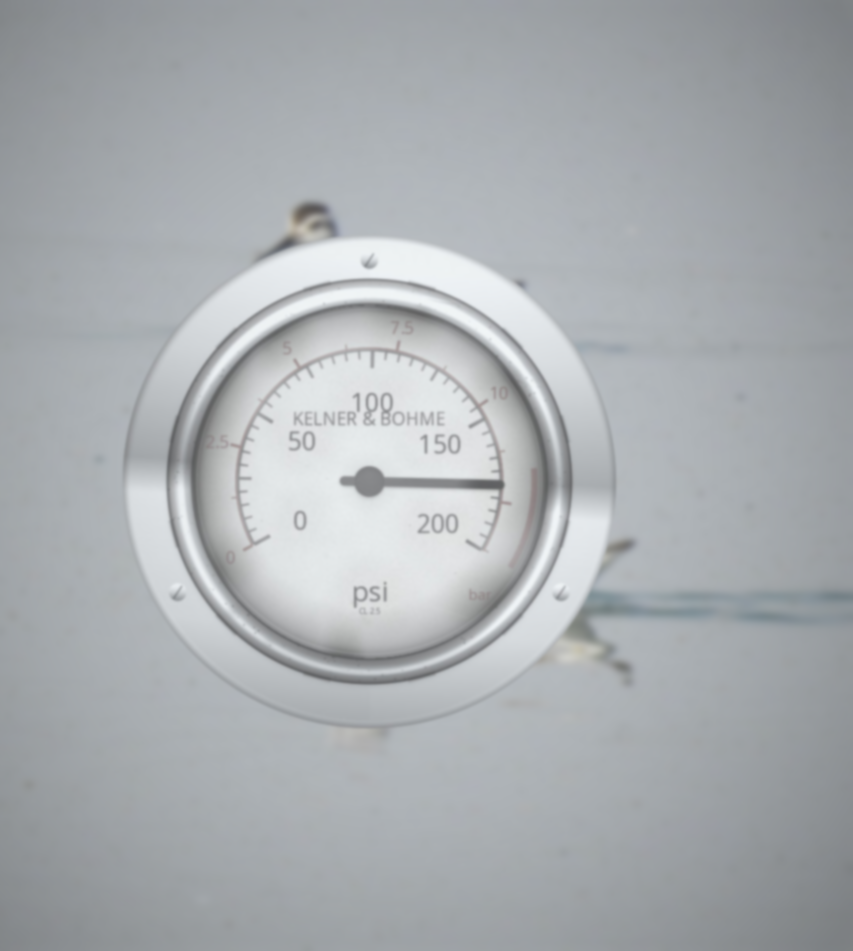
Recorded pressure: 175 psi
